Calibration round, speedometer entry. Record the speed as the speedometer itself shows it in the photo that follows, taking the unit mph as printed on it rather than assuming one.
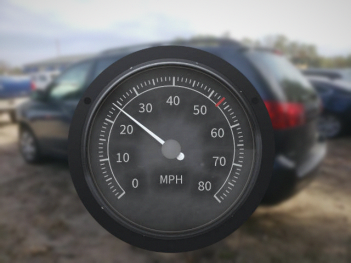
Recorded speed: 24 mph
